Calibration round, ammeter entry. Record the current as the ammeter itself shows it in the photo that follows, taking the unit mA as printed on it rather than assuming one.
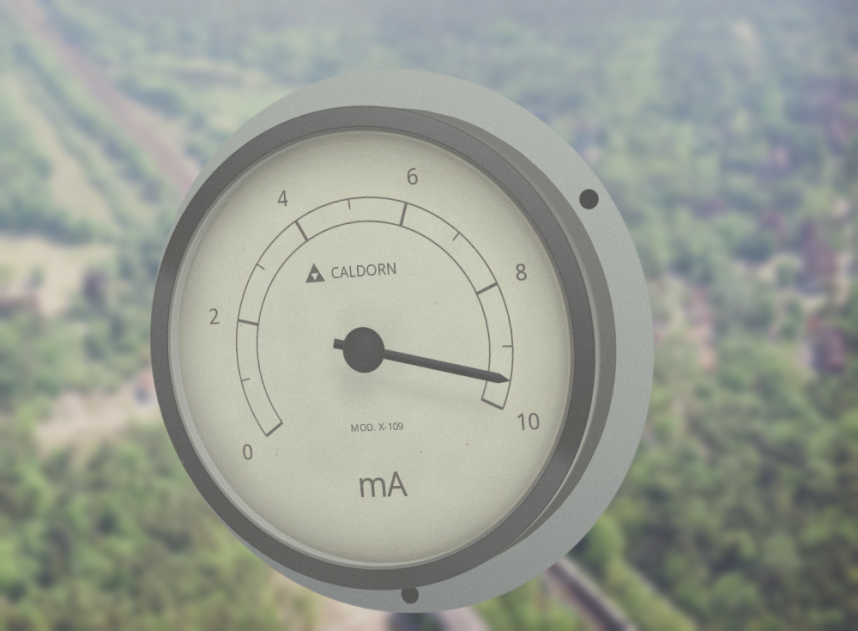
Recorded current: 9.5 mA
